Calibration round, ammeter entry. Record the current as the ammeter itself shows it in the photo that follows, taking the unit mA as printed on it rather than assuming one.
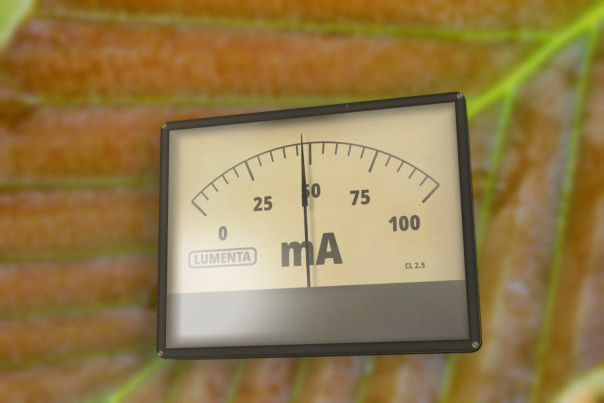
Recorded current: 47.5 mA
